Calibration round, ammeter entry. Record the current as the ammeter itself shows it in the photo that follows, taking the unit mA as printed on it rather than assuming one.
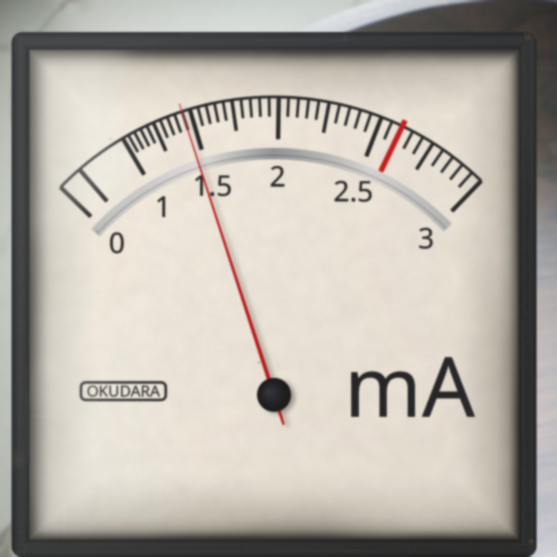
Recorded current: 1.45 mA
